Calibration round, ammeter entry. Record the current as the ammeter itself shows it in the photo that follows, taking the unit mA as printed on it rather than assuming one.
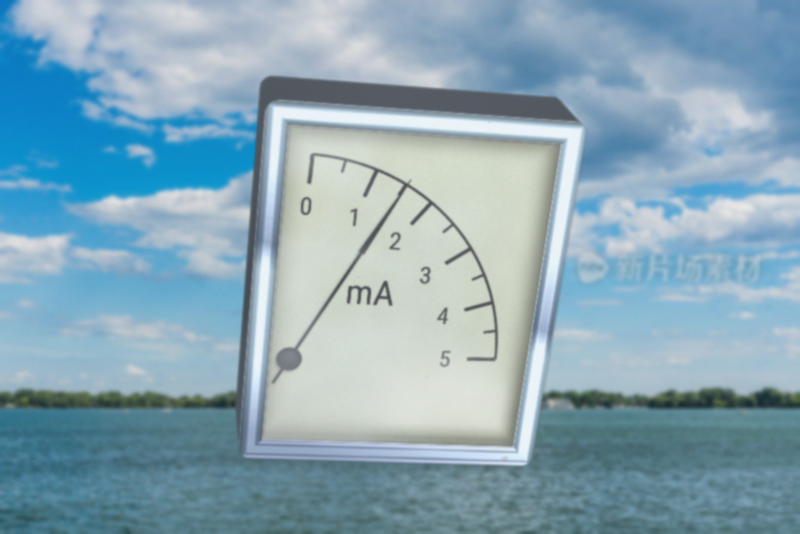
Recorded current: 1.5 mA
